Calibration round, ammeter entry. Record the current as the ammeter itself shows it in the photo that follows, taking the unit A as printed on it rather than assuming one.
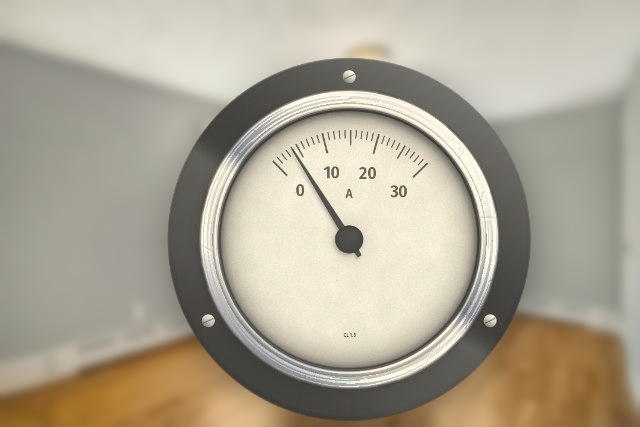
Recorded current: 4 A
